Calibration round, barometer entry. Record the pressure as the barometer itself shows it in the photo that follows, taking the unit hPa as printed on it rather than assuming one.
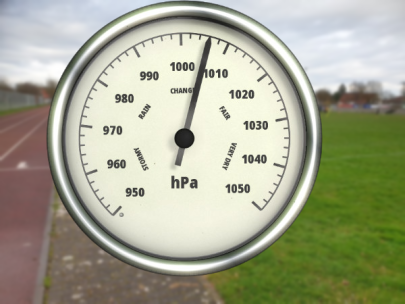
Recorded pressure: 1006 hPa
